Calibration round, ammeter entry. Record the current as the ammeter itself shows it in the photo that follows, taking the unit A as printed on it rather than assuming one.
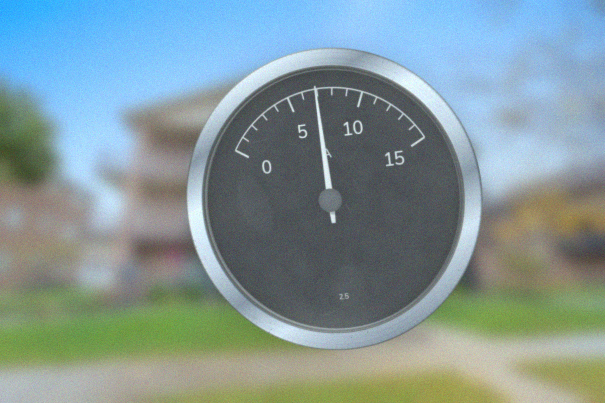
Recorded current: 7 A
